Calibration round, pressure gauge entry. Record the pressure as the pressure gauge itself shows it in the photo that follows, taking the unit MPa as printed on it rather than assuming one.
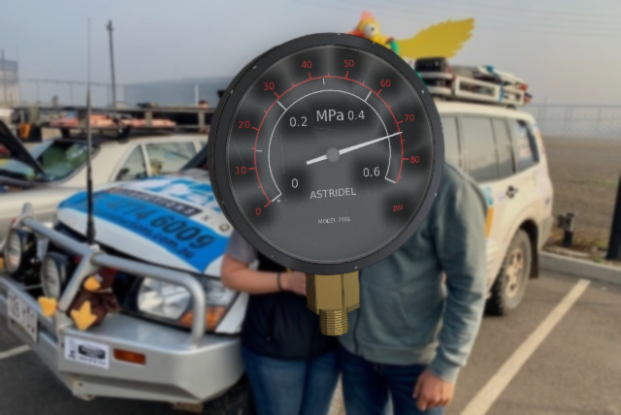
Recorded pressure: 0.5 MPa
